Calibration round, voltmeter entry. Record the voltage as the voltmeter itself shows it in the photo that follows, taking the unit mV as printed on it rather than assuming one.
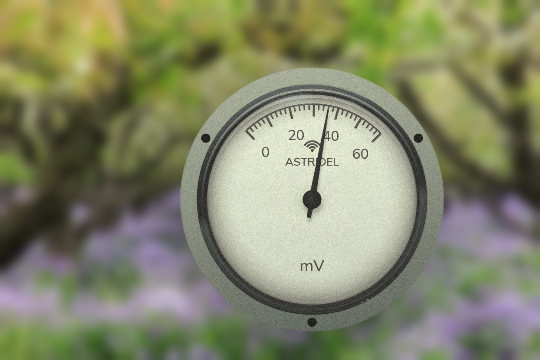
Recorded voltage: 36 mV
